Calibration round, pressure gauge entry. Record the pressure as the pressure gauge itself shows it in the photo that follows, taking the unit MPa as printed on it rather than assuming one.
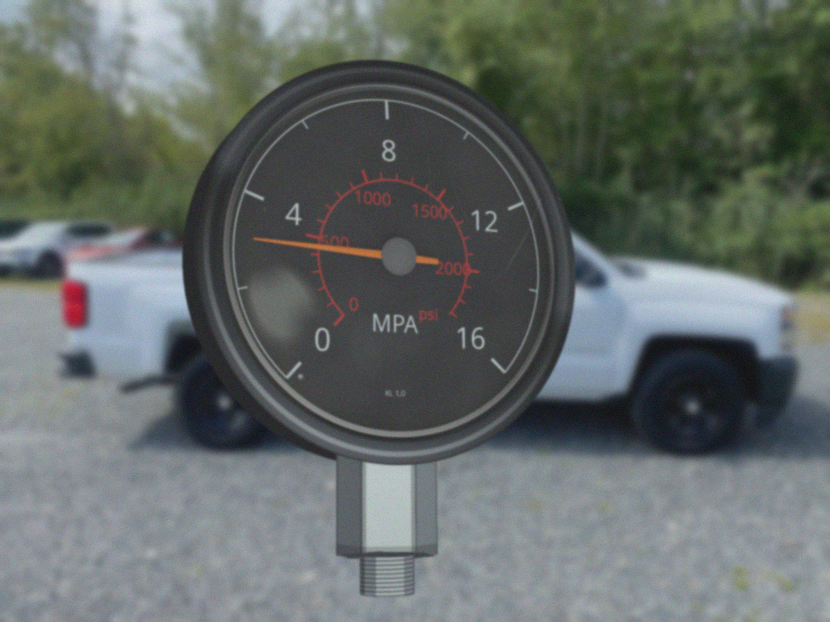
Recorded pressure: 3 MPa
